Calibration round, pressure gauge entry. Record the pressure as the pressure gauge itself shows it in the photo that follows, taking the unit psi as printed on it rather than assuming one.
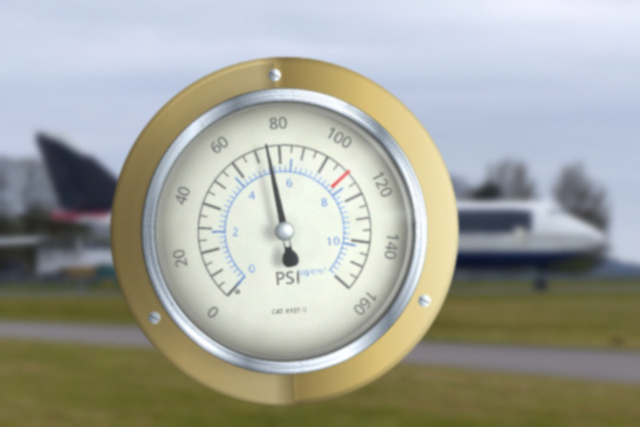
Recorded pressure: 75 psi
